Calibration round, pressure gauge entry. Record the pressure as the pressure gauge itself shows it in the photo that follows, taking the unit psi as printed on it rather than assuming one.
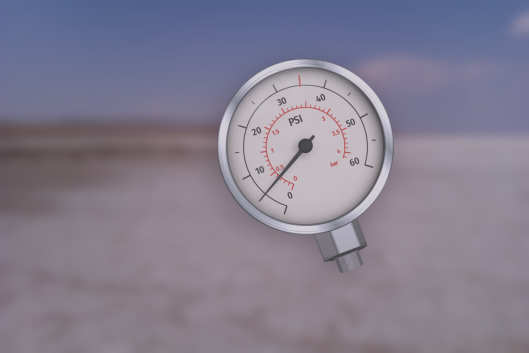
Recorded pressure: 5 psi
